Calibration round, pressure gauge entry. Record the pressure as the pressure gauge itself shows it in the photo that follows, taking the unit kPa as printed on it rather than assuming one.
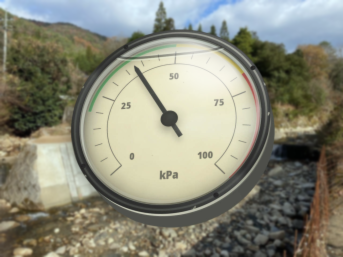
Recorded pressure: 37.5 kPa
